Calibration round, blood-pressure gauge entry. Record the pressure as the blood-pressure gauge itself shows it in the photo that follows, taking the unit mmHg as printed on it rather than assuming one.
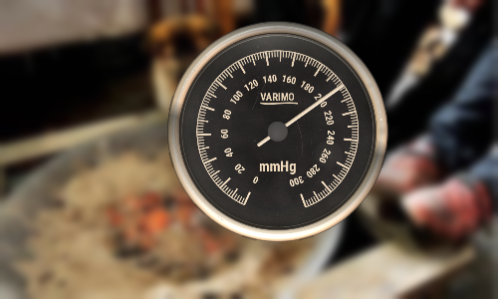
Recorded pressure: 200 mmHg
